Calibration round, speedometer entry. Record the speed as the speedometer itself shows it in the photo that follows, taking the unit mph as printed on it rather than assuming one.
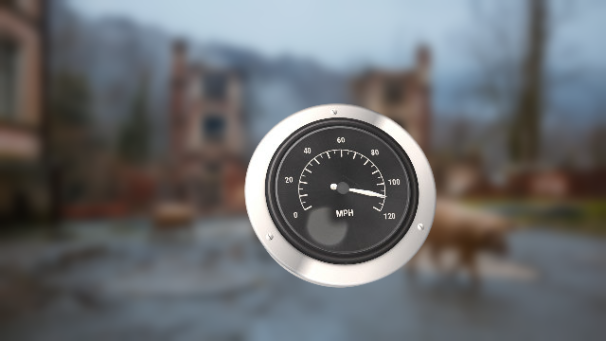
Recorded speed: 110 mph
